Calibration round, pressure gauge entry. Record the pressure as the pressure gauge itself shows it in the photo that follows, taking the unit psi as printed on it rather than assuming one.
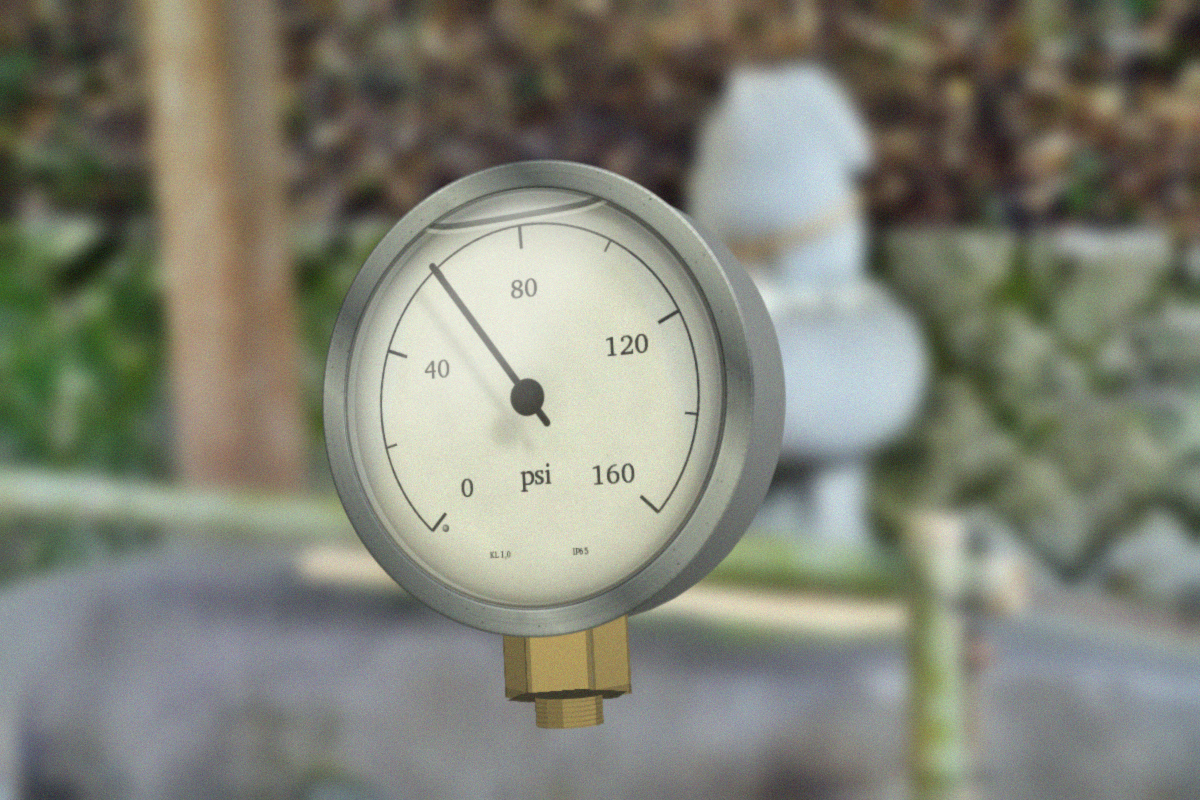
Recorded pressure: 60 psi
